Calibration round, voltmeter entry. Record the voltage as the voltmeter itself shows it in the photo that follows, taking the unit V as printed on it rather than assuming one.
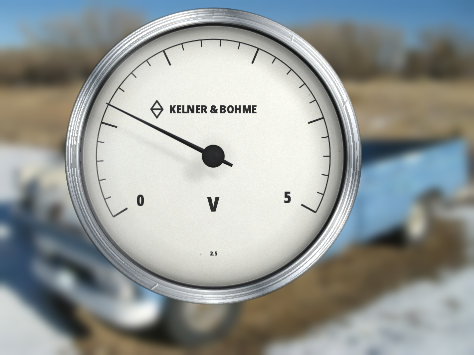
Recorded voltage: 1.2 V
